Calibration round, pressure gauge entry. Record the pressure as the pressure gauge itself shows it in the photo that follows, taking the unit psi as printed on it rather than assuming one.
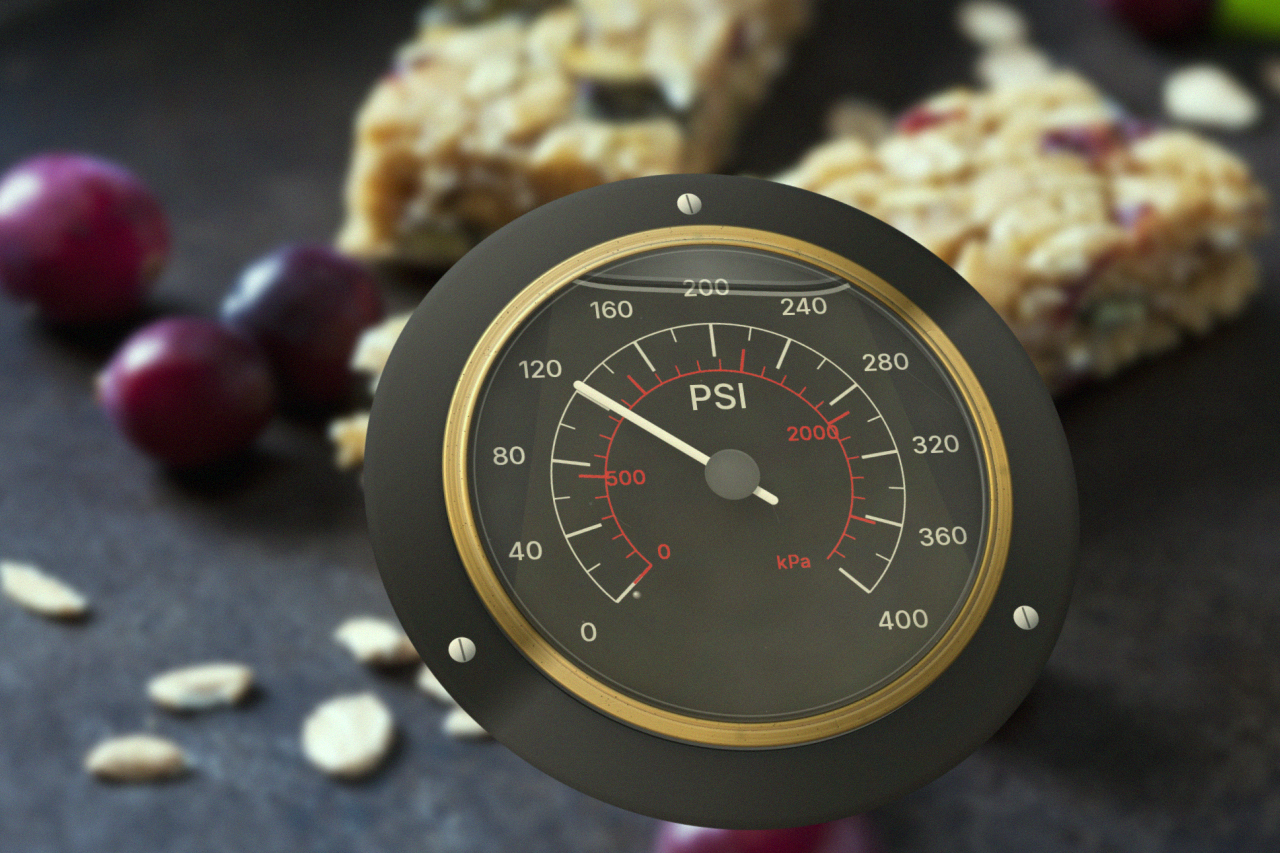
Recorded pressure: 120 psi
